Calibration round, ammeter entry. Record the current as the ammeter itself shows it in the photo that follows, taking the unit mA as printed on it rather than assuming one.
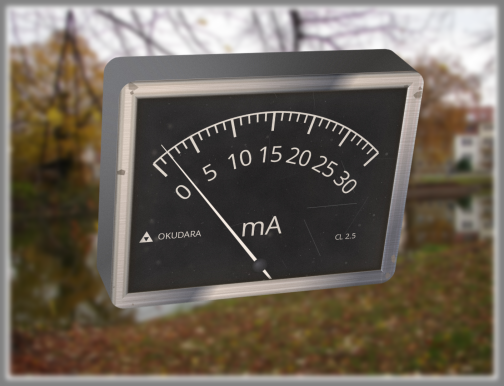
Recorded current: 2 mA
